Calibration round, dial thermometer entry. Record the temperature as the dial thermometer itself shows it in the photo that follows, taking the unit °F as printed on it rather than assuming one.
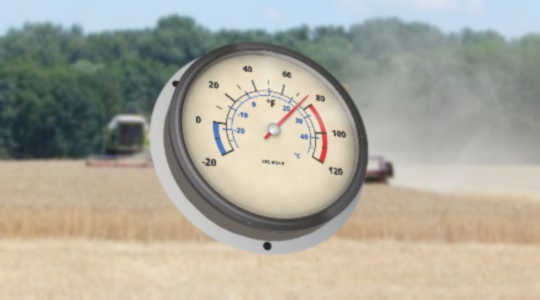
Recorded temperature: 75 °F
